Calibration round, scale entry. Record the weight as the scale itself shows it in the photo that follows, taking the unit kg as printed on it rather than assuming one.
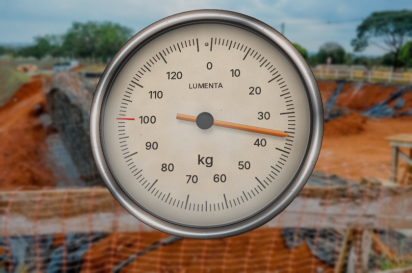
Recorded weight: 36 kg
